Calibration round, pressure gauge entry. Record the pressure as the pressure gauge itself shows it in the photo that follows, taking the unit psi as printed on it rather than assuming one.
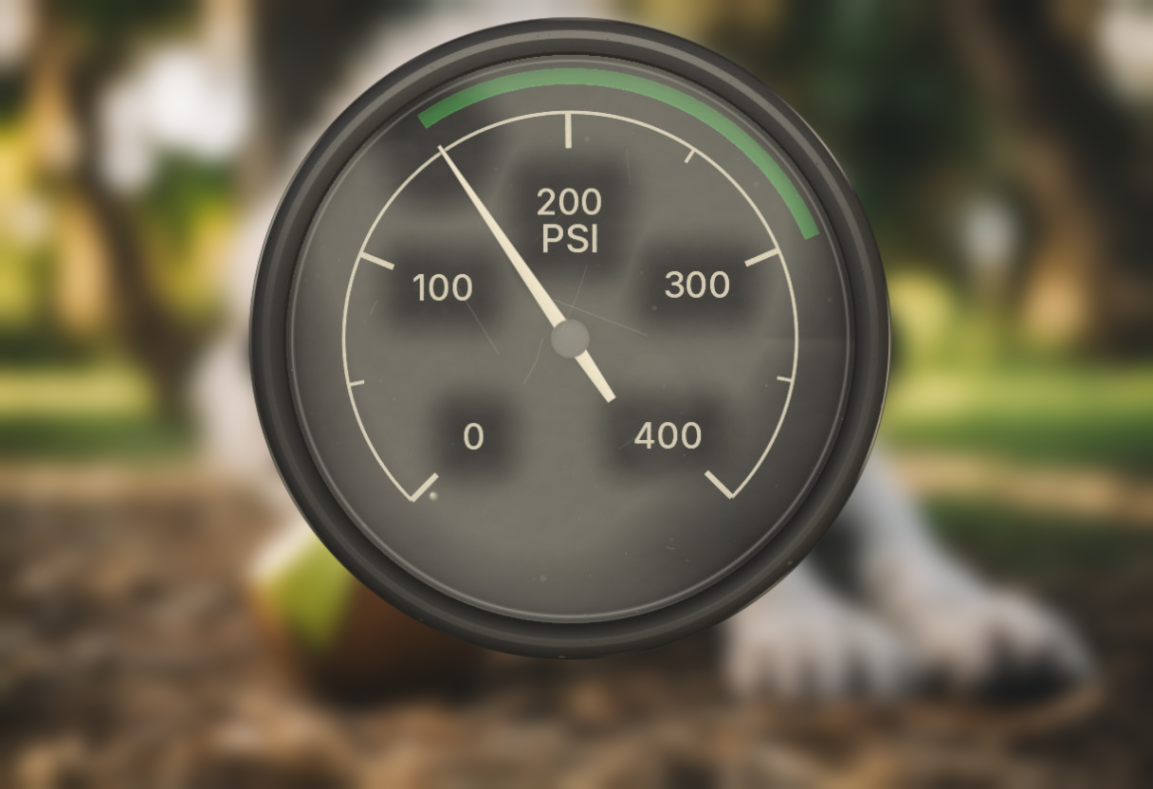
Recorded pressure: 150 psi
